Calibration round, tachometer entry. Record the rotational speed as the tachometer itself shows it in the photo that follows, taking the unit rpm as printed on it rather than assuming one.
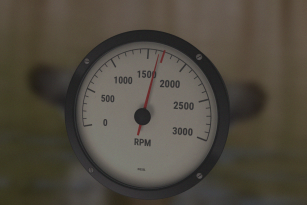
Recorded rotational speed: 1650 rpm
